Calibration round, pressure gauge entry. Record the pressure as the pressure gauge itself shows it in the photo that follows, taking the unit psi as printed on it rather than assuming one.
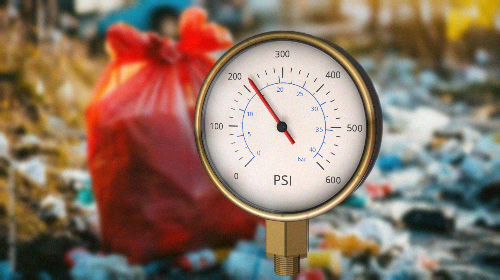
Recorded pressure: 220 psi
